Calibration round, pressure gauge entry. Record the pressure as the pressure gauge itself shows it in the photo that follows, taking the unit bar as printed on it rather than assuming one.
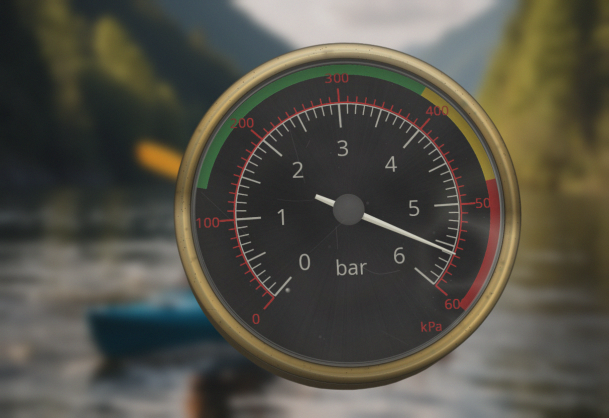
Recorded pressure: 5.6 bar
